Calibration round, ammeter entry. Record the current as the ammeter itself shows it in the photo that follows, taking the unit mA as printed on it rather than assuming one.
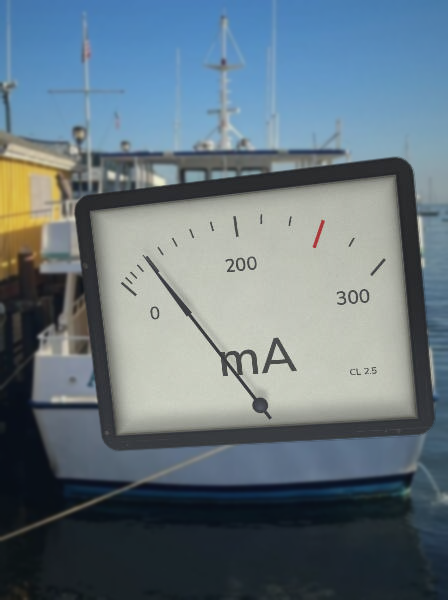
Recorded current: 100 mA
